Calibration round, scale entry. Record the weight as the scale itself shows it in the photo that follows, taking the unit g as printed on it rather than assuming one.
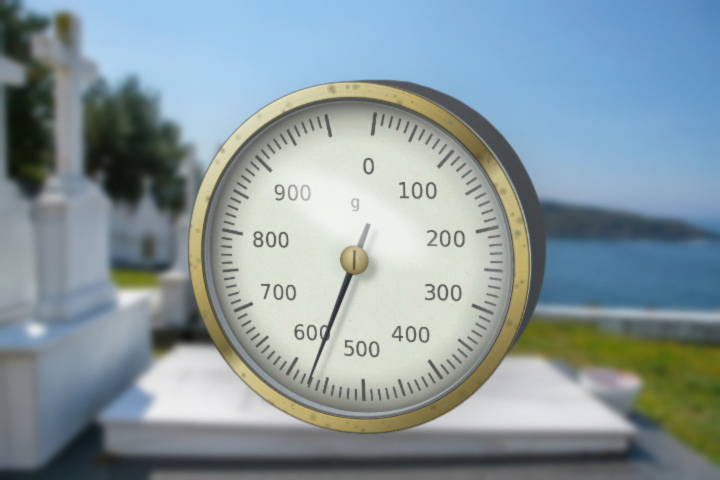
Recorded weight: 570 g
